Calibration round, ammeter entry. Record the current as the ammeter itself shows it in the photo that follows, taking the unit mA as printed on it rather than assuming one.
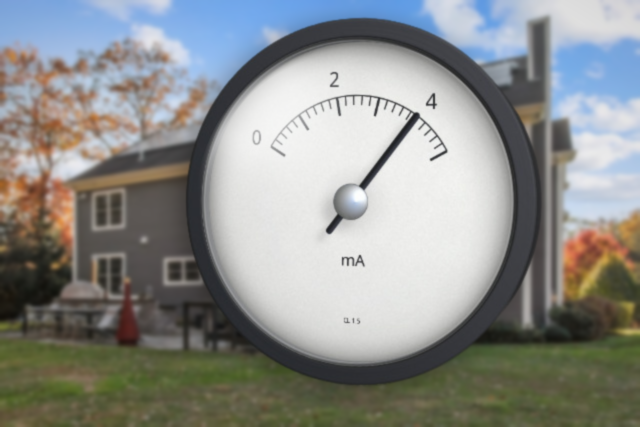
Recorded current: 4 mA
